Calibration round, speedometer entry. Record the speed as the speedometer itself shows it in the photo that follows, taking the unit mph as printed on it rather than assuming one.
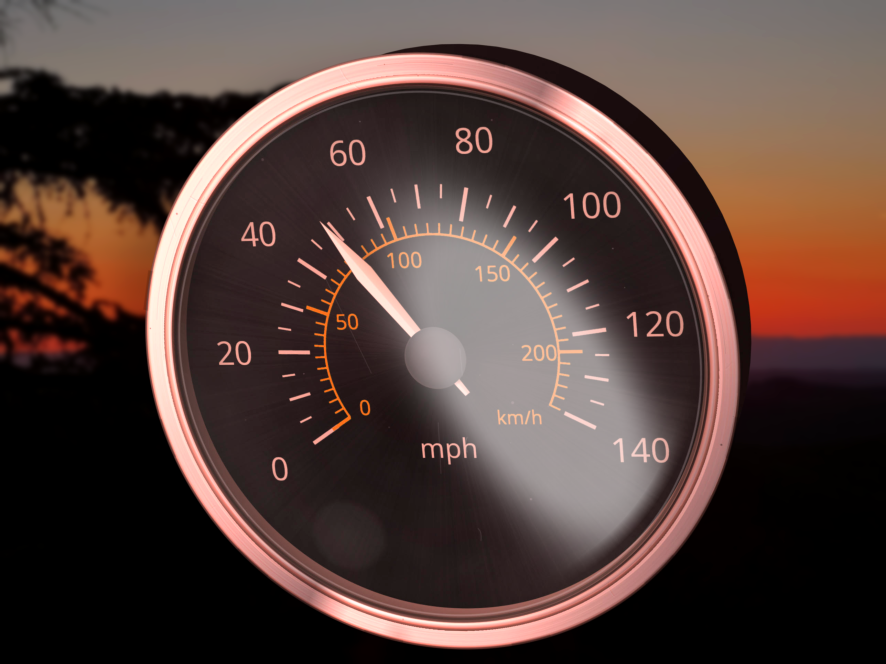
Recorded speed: 50 mph
